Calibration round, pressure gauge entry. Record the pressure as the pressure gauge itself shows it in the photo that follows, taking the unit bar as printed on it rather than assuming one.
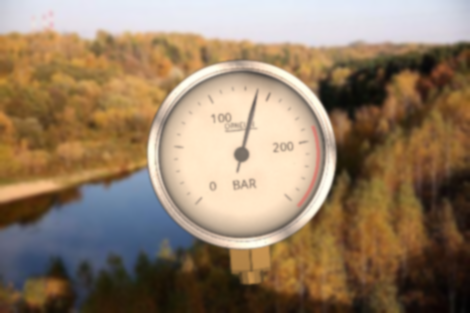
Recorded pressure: 140 bar
